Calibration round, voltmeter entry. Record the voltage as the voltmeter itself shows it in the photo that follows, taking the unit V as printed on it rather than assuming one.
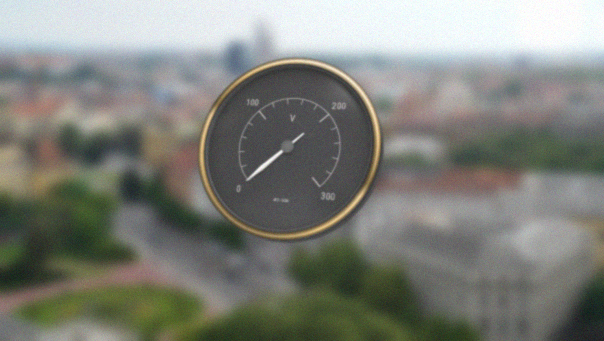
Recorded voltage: 0 V
